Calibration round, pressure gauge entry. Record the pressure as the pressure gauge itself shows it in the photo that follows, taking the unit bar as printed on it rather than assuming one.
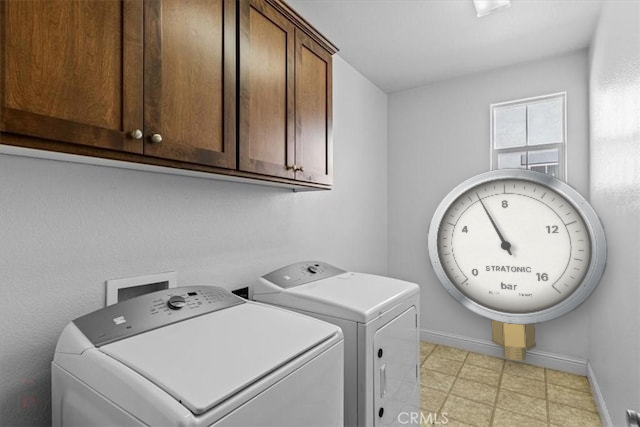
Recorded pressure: 6.5 bar
